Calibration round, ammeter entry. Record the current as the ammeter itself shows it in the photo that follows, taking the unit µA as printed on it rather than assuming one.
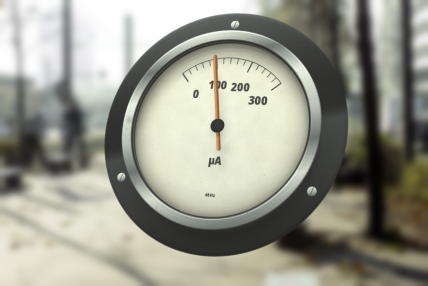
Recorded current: 100 µA
